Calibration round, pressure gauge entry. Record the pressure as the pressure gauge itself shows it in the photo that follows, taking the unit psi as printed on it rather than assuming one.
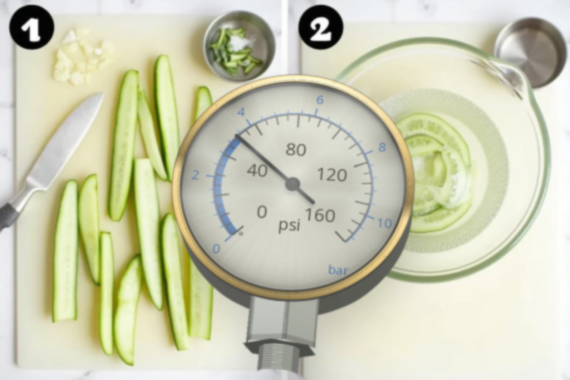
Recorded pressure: 50 psi
